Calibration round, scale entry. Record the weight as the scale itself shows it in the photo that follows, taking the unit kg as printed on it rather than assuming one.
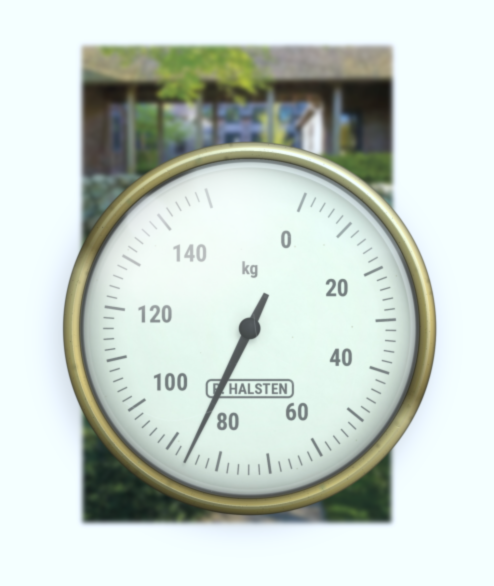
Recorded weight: 86 kg
